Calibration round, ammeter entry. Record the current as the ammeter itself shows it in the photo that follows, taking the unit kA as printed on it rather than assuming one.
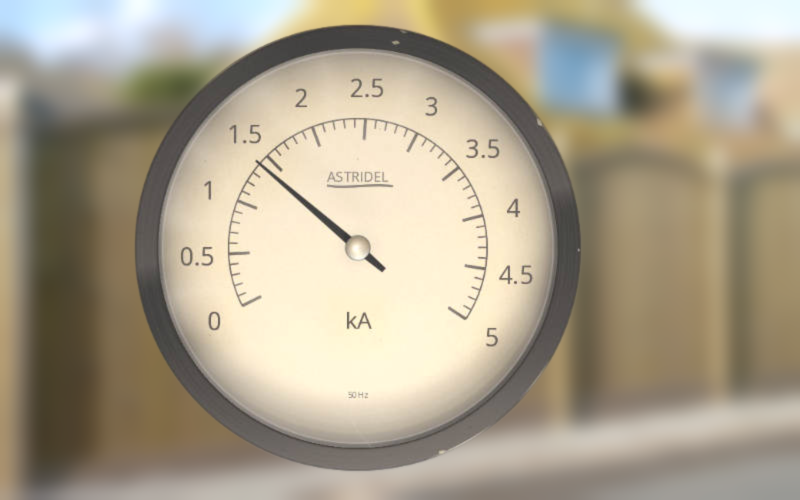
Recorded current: 1.4 kA
